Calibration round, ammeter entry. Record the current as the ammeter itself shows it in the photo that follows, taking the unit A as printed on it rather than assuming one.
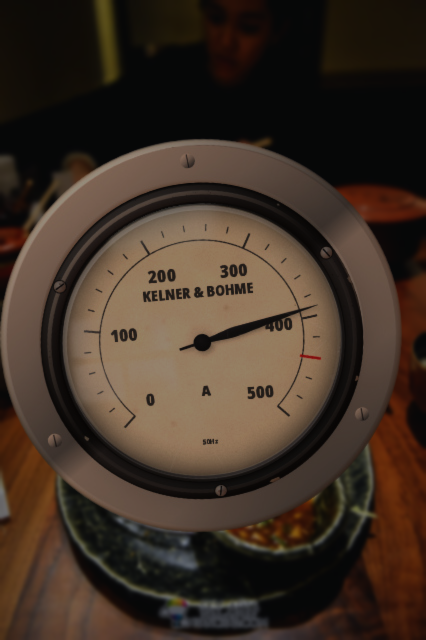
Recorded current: 390 A
